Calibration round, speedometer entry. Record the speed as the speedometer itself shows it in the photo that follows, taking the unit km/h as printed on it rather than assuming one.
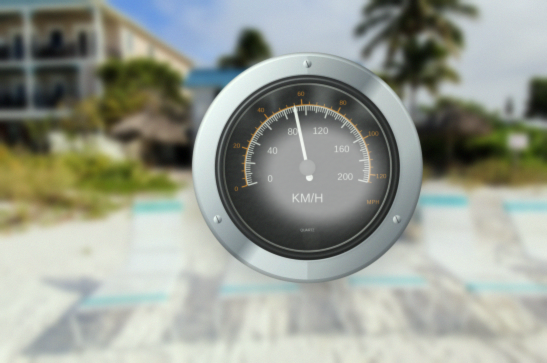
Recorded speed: 90 km/h
